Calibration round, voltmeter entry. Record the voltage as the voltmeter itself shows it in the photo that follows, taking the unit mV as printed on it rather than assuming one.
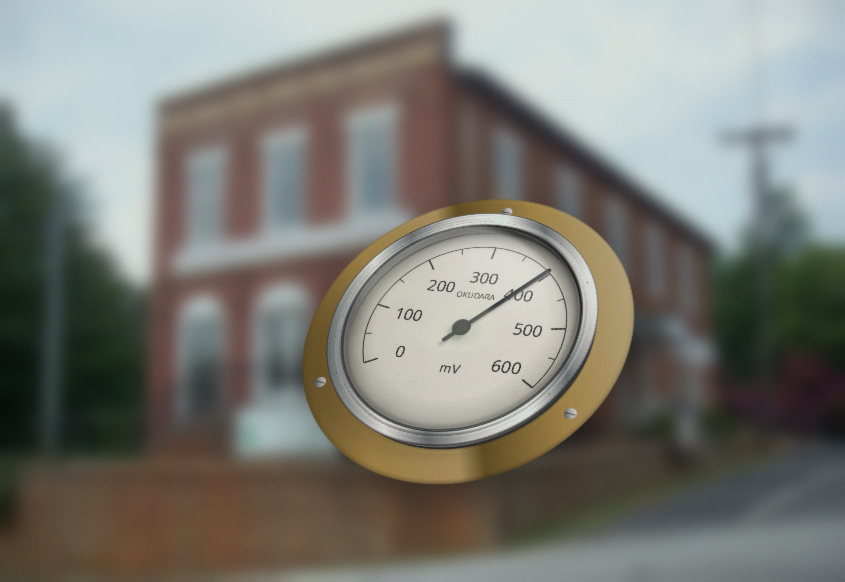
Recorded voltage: 400 mV
